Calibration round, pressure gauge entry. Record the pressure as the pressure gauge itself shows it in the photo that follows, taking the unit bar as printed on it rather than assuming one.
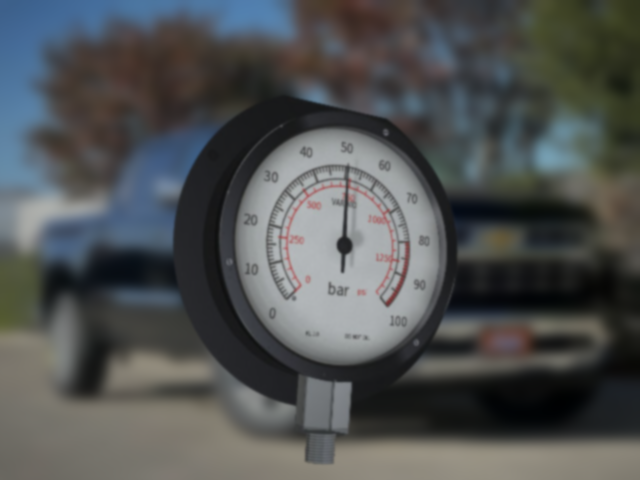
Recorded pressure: 50 bar
